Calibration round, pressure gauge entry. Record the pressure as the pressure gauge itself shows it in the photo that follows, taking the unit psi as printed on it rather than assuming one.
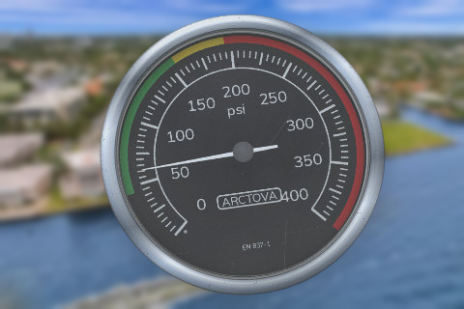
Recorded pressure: 60 psi
